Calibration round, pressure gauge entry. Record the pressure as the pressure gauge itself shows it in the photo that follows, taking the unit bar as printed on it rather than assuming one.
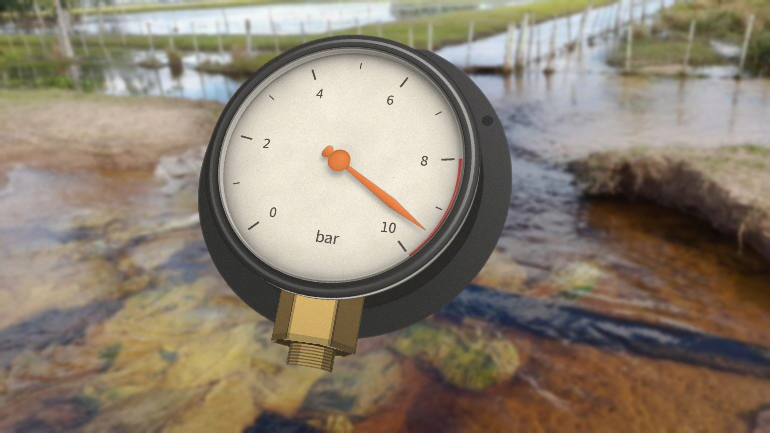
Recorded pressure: 9.5 bar
